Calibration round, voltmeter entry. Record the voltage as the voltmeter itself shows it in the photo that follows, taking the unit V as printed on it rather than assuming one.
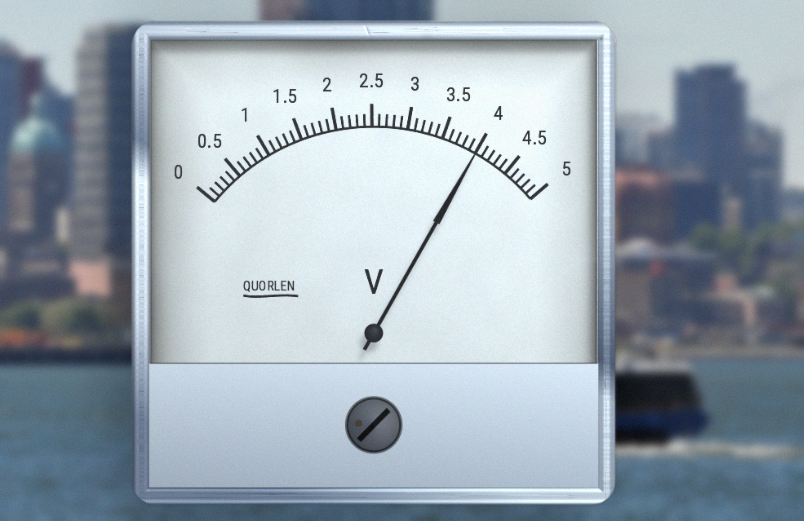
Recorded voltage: 4 V
